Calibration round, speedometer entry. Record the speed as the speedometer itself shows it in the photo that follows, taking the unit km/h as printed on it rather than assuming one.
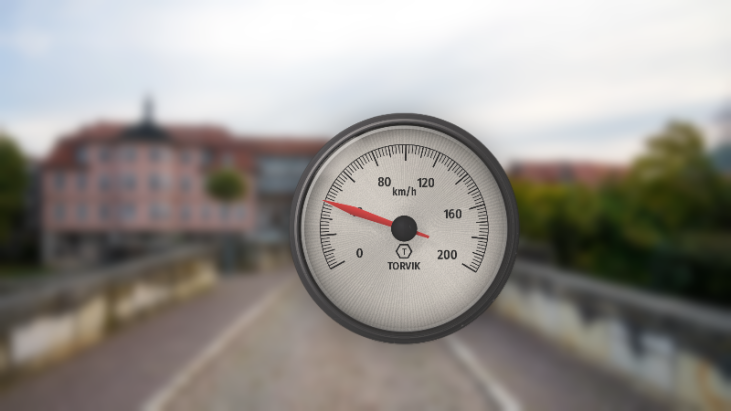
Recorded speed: 40 km/h
